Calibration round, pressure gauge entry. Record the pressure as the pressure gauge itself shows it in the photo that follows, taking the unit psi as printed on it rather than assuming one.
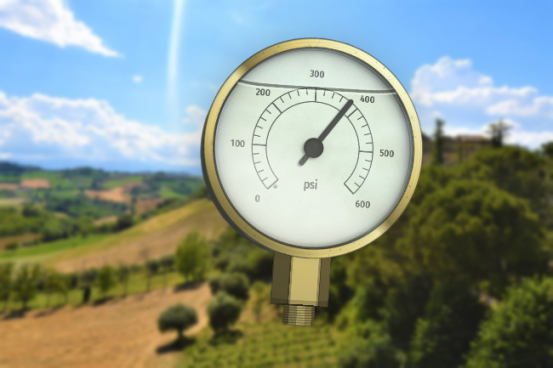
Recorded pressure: 380 psi
